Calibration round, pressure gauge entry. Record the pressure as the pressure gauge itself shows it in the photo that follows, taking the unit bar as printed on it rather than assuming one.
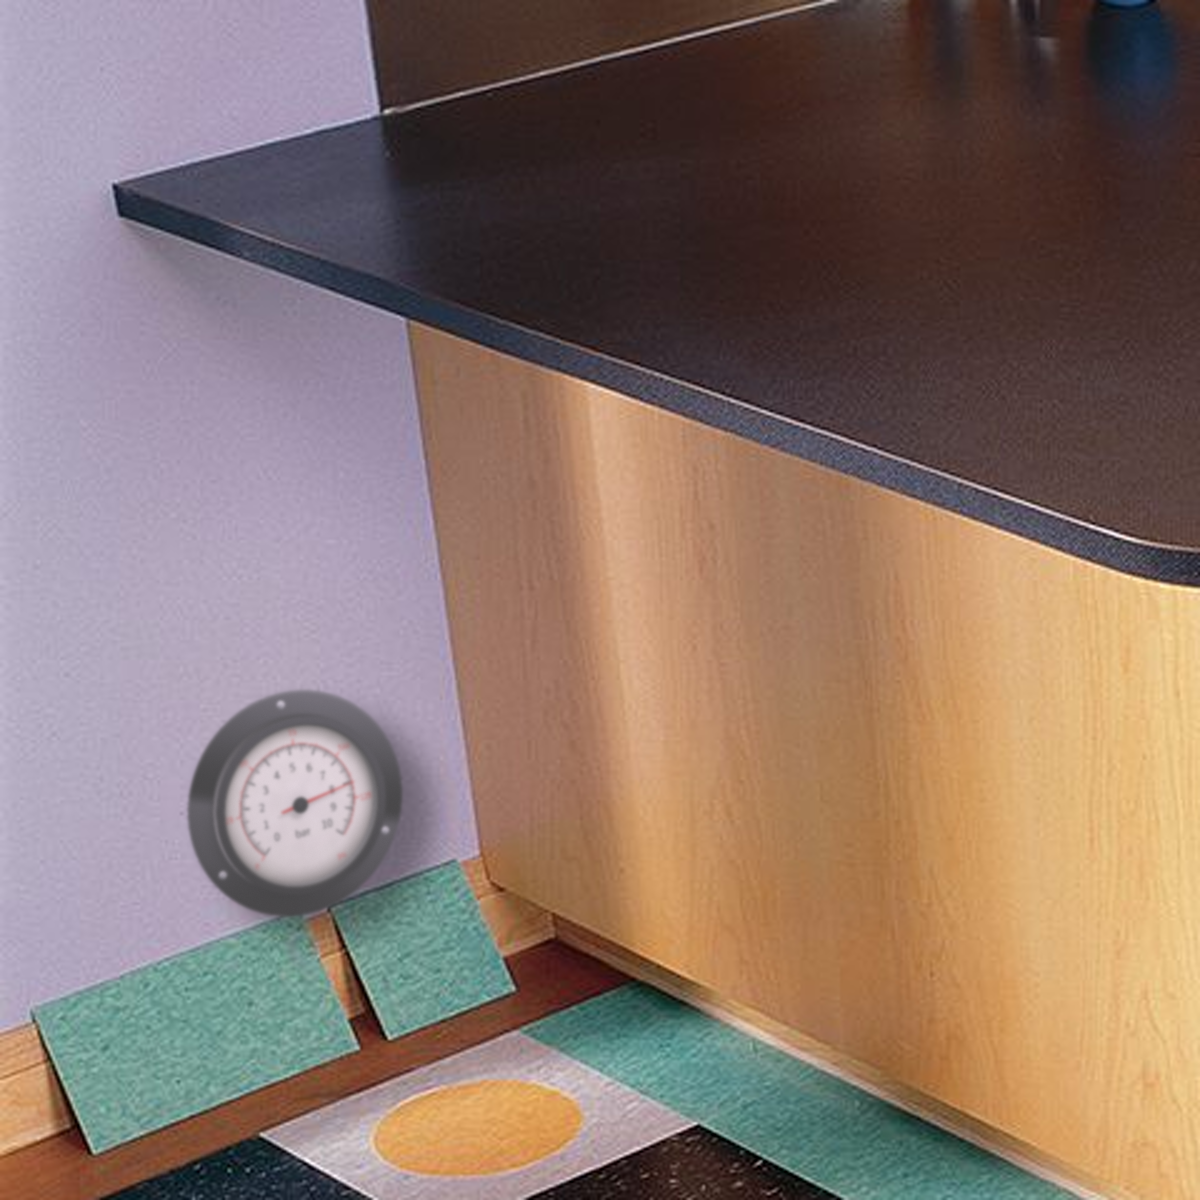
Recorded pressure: 8 bar
